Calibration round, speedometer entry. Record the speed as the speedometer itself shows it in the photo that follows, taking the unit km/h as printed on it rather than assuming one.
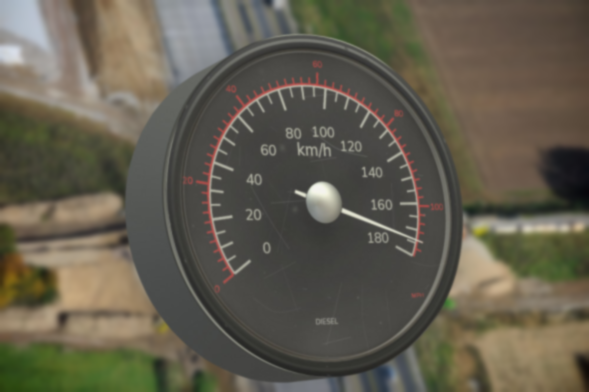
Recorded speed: 175 km/h
